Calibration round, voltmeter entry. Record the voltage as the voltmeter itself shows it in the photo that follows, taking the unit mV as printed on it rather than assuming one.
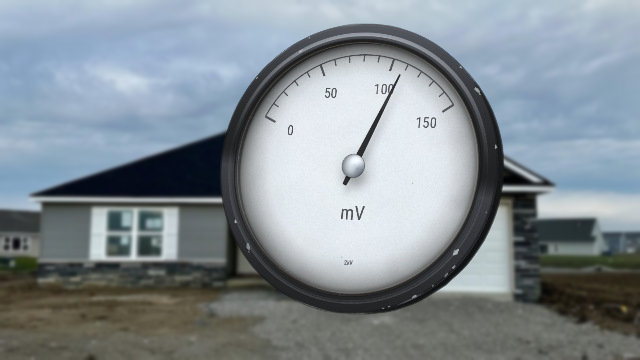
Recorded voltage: 110 mV
